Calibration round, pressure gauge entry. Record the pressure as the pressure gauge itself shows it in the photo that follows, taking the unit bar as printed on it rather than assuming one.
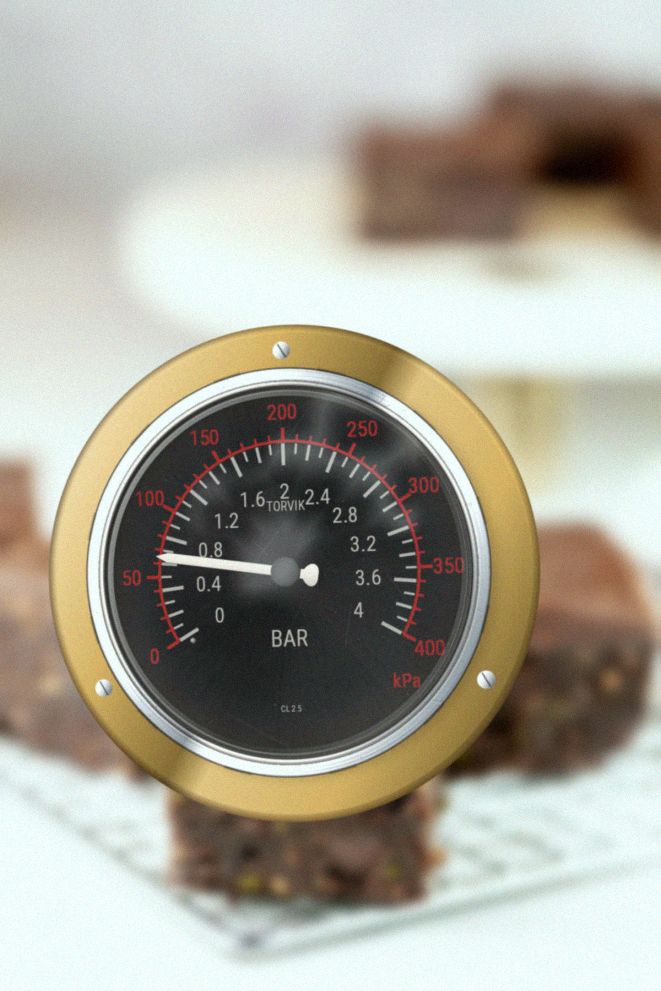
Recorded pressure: 0.65 bar
